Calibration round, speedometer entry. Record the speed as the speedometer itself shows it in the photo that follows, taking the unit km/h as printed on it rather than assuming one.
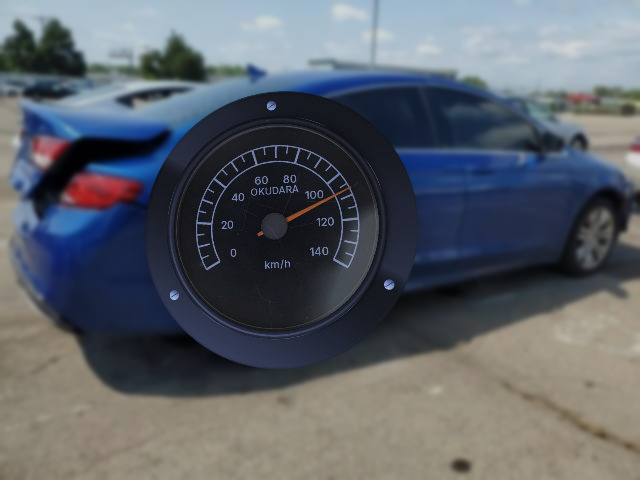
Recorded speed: 107.5 km/h
